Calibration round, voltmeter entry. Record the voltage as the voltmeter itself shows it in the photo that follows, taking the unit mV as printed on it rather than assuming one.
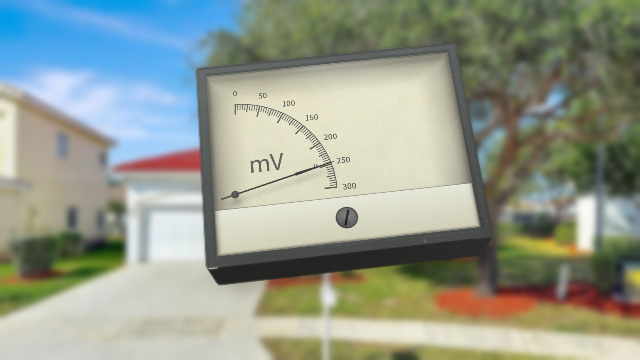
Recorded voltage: 250 mV
